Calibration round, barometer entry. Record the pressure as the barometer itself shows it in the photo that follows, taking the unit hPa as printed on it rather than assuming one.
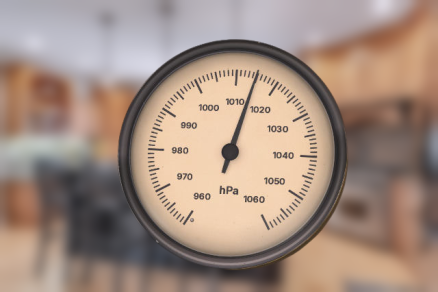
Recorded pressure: 1015 hPa
